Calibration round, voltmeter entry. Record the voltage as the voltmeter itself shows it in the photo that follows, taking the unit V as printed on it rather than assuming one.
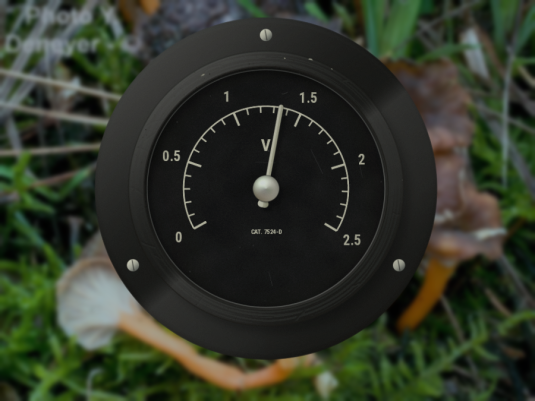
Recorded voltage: 1.35 V
